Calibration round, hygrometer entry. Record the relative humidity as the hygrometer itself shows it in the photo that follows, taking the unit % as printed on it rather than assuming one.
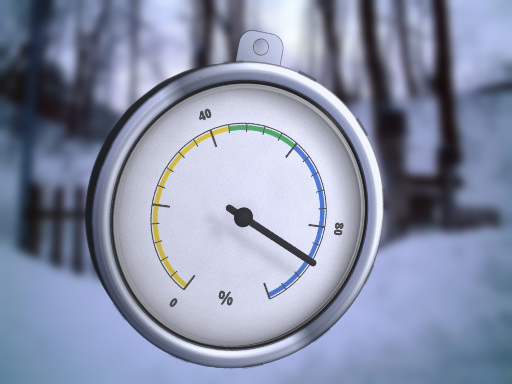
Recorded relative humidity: 88 %
